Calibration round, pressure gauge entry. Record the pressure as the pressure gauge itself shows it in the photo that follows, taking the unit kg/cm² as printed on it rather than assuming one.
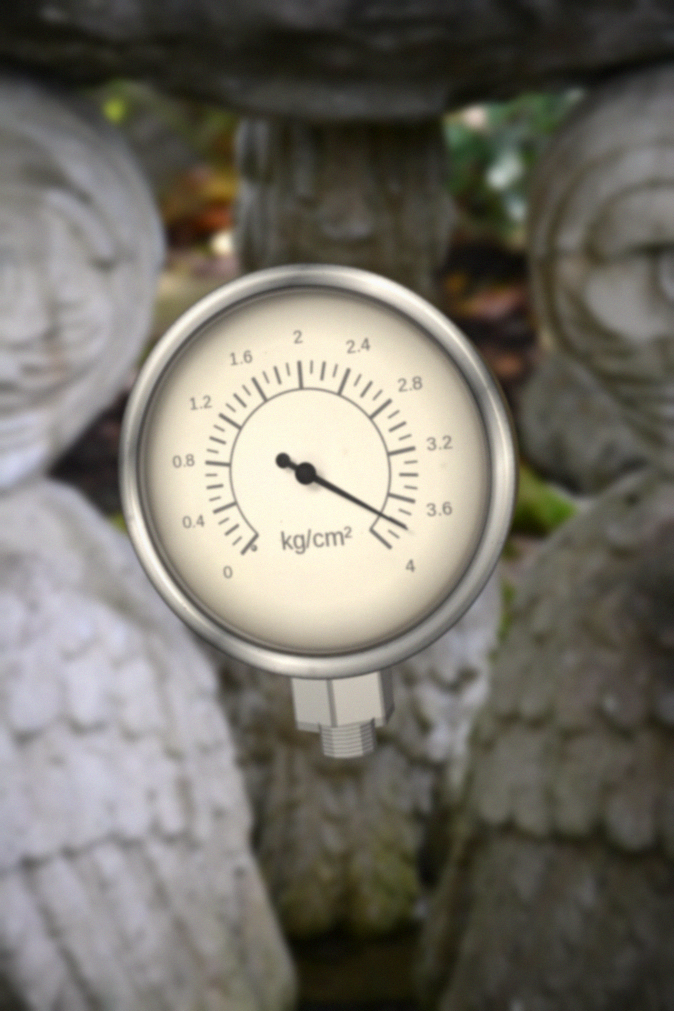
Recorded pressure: 3.8 kg/cm²
